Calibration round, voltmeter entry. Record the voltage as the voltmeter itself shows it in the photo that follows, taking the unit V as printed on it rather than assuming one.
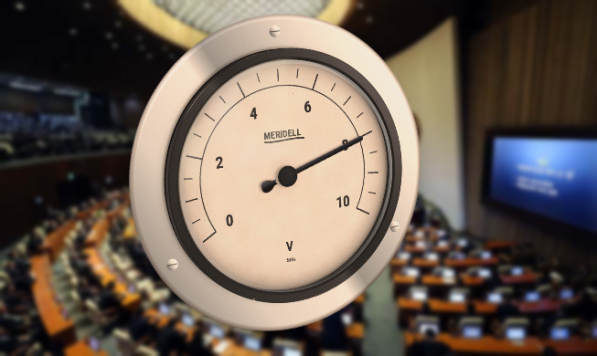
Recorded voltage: 8 V
